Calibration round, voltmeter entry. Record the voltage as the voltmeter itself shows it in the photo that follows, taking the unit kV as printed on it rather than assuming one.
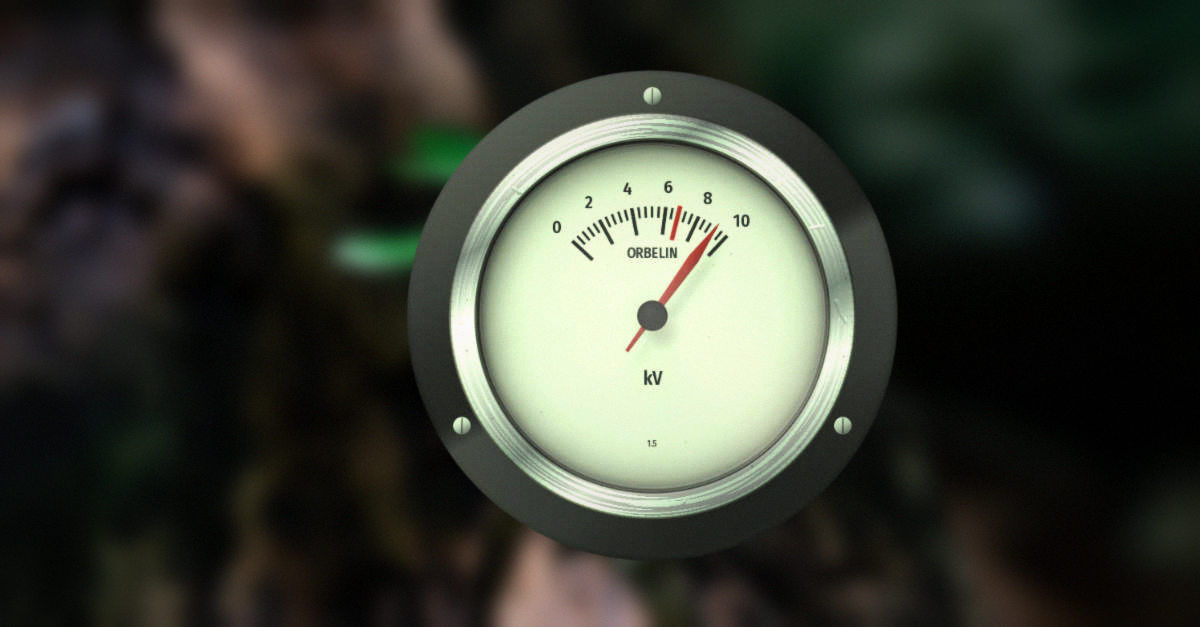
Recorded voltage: 9.2 kV
